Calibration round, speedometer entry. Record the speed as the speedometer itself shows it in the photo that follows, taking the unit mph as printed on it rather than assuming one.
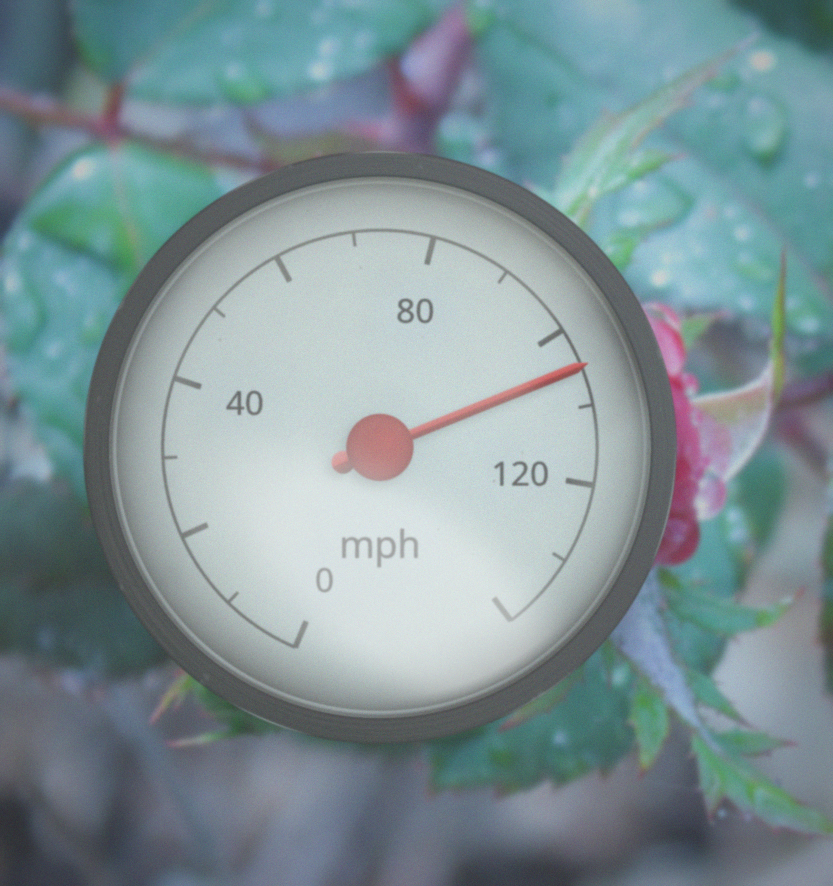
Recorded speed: 105 mph
